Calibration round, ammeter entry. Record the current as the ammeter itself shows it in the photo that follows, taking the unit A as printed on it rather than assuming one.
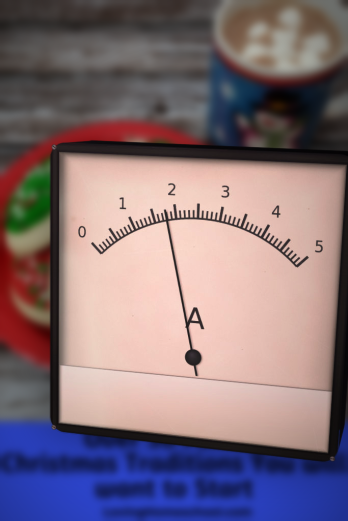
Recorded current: 1.8 A
